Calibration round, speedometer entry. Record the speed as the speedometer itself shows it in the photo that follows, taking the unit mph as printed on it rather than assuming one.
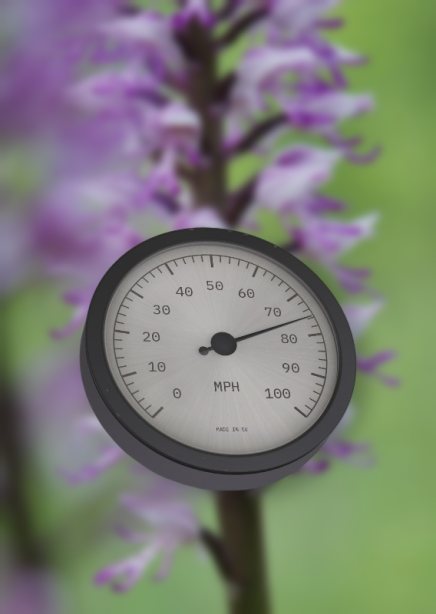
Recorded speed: 76 mph
